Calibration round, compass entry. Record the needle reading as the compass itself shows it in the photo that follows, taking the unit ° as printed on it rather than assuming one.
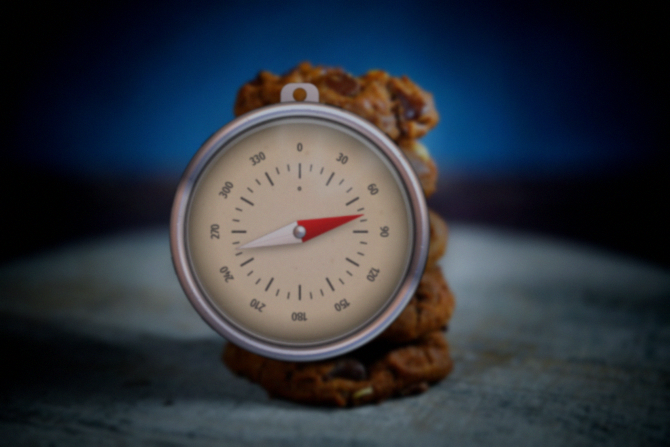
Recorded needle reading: 75 °
